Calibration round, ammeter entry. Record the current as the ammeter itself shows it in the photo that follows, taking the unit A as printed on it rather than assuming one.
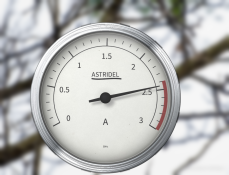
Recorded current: 2.45 A
